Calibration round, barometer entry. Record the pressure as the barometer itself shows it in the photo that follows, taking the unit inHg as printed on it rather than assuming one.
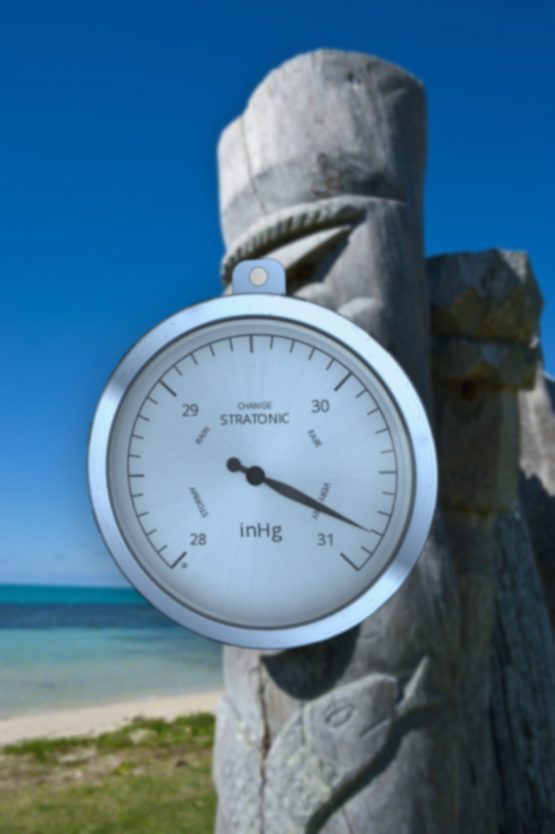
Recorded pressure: 30.8 inHg
